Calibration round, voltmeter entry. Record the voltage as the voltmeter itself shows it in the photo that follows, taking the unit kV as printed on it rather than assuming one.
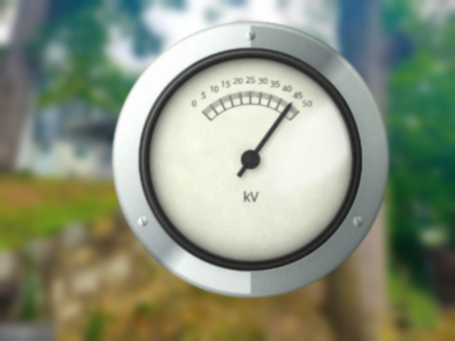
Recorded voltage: 45 kV
